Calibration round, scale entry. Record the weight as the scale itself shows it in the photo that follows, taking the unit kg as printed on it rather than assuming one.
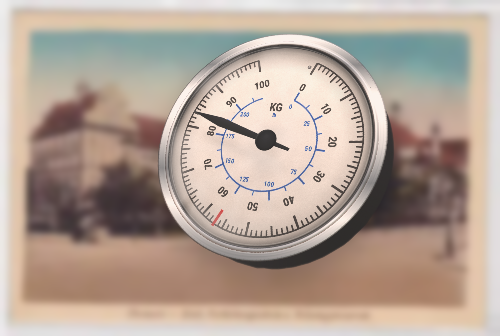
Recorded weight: 83 kg
